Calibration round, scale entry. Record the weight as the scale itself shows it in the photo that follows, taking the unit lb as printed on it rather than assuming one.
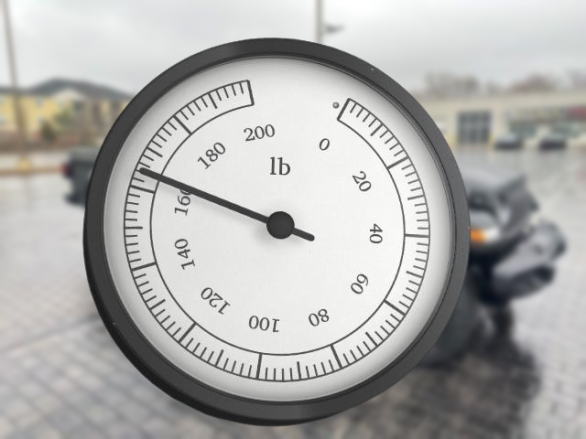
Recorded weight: 164 lb
